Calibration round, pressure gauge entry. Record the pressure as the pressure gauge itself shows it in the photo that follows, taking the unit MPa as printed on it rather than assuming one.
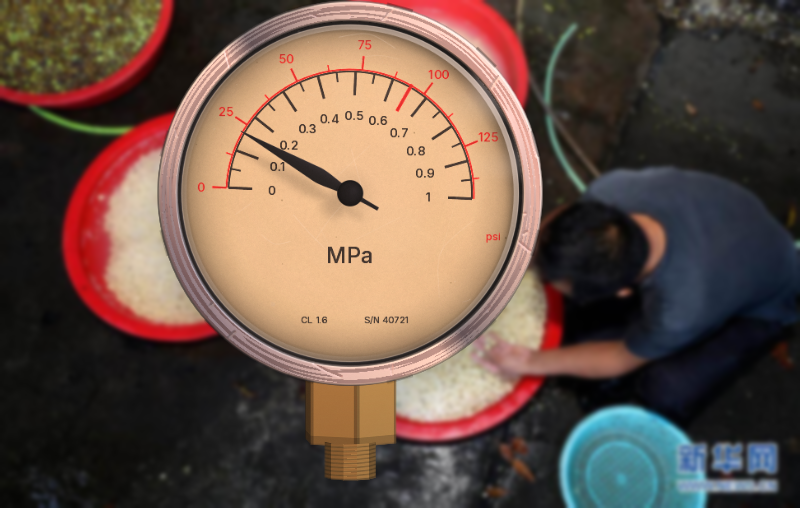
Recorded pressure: 0.15 MPa
